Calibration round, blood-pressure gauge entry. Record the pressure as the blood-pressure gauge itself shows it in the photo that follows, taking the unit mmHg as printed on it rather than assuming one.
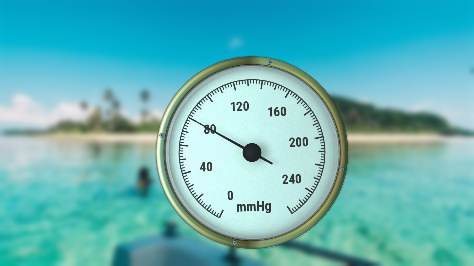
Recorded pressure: 80 mmHg
